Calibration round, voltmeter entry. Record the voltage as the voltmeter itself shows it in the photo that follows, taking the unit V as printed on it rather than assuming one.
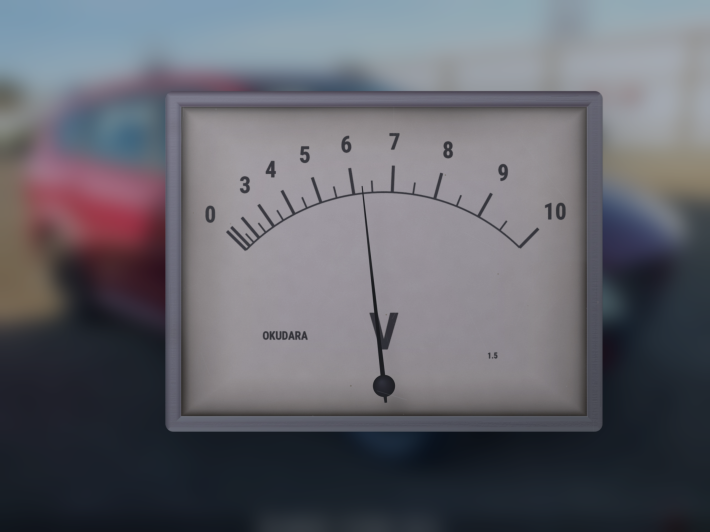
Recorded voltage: 6.25 V
